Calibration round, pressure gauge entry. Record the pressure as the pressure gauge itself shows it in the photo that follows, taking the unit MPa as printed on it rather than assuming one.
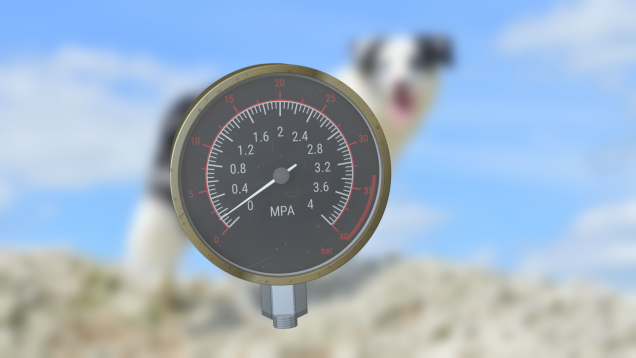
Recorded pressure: 0.15 MPa
